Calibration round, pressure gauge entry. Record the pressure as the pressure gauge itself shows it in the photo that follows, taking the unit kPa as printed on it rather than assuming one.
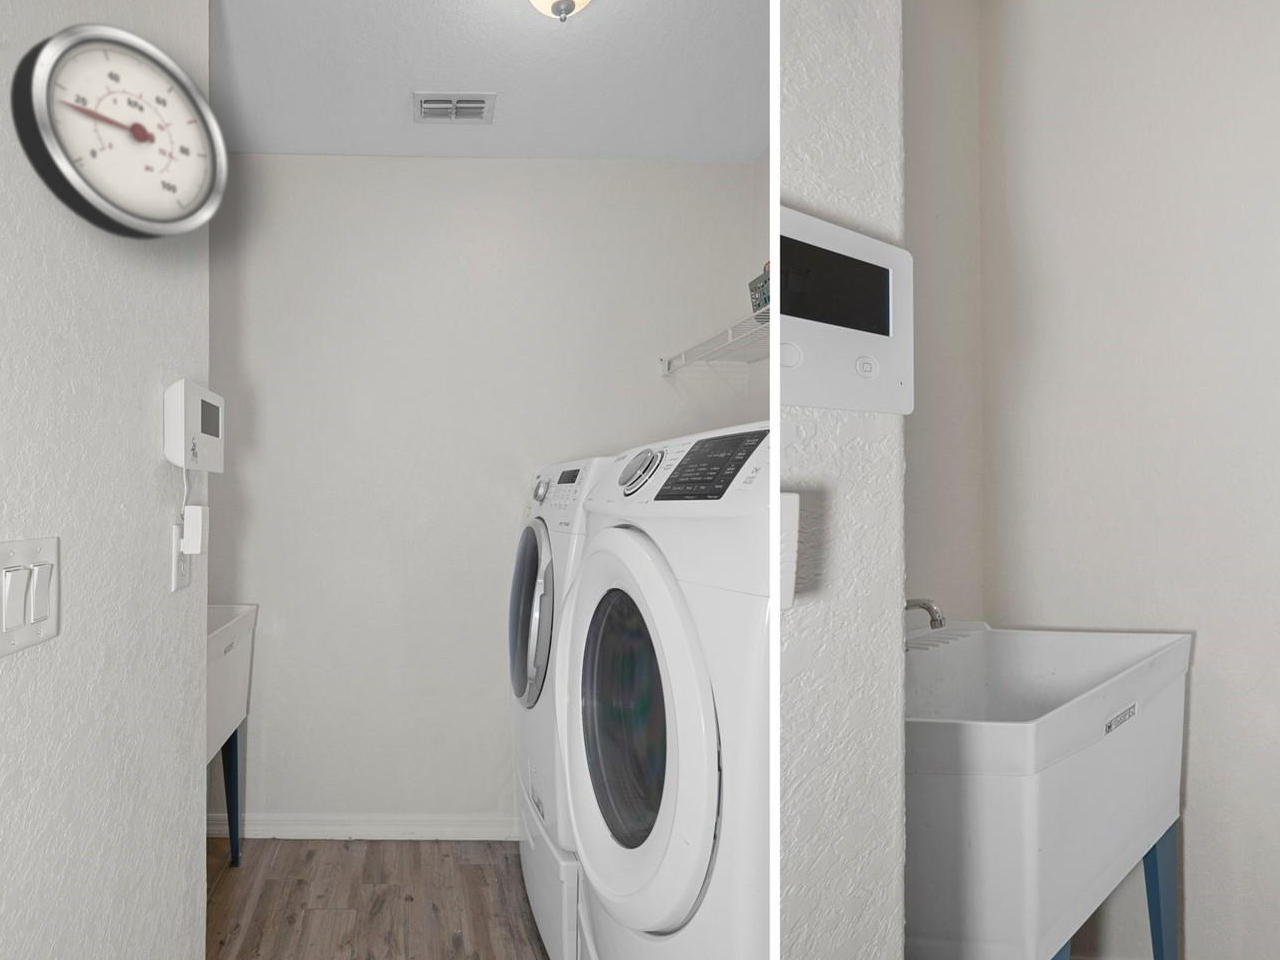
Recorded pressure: 15 kPa
